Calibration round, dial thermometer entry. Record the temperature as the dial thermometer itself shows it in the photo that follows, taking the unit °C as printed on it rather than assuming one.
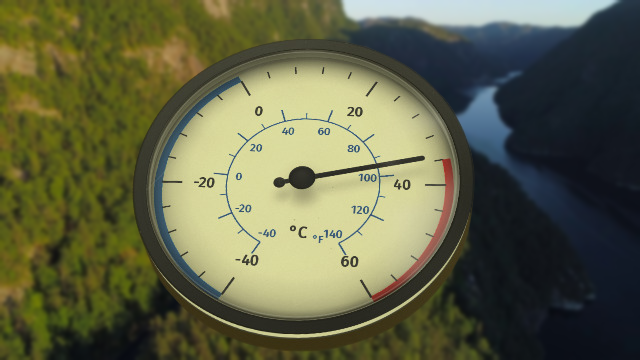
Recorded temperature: 36 °C
